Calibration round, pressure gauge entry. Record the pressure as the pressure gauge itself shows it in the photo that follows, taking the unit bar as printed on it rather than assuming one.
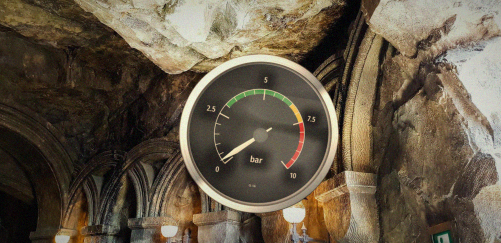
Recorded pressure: 0.25 bar
